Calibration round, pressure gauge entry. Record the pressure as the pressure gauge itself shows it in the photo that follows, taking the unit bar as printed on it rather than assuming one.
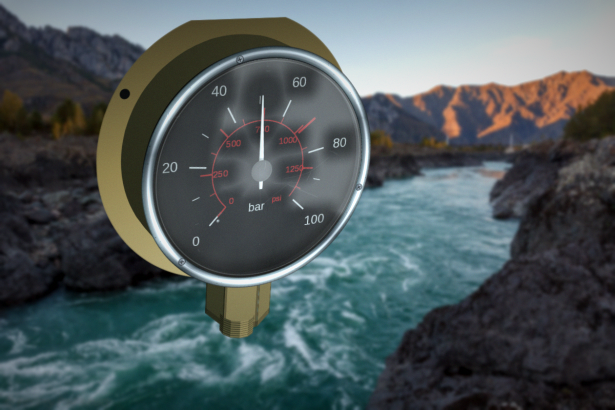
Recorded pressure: 50 bar
